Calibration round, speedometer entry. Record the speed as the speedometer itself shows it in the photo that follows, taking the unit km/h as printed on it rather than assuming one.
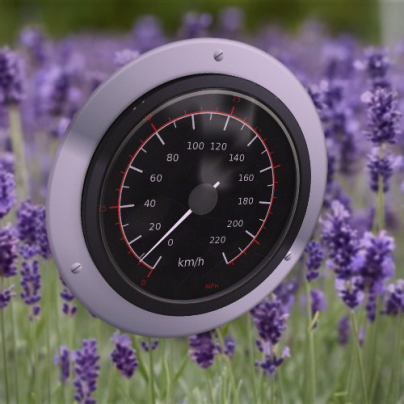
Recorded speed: 10 km/h
